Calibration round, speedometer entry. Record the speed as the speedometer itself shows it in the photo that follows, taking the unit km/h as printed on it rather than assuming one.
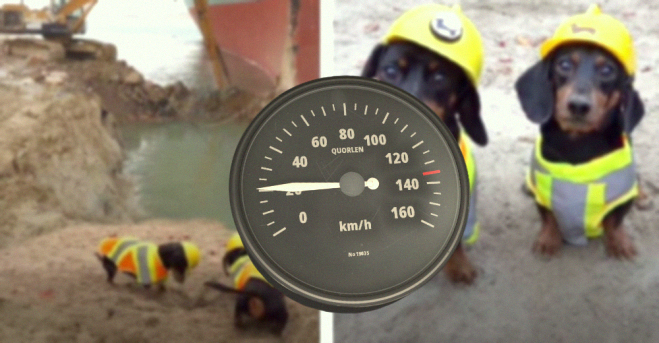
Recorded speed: 20 km/h
